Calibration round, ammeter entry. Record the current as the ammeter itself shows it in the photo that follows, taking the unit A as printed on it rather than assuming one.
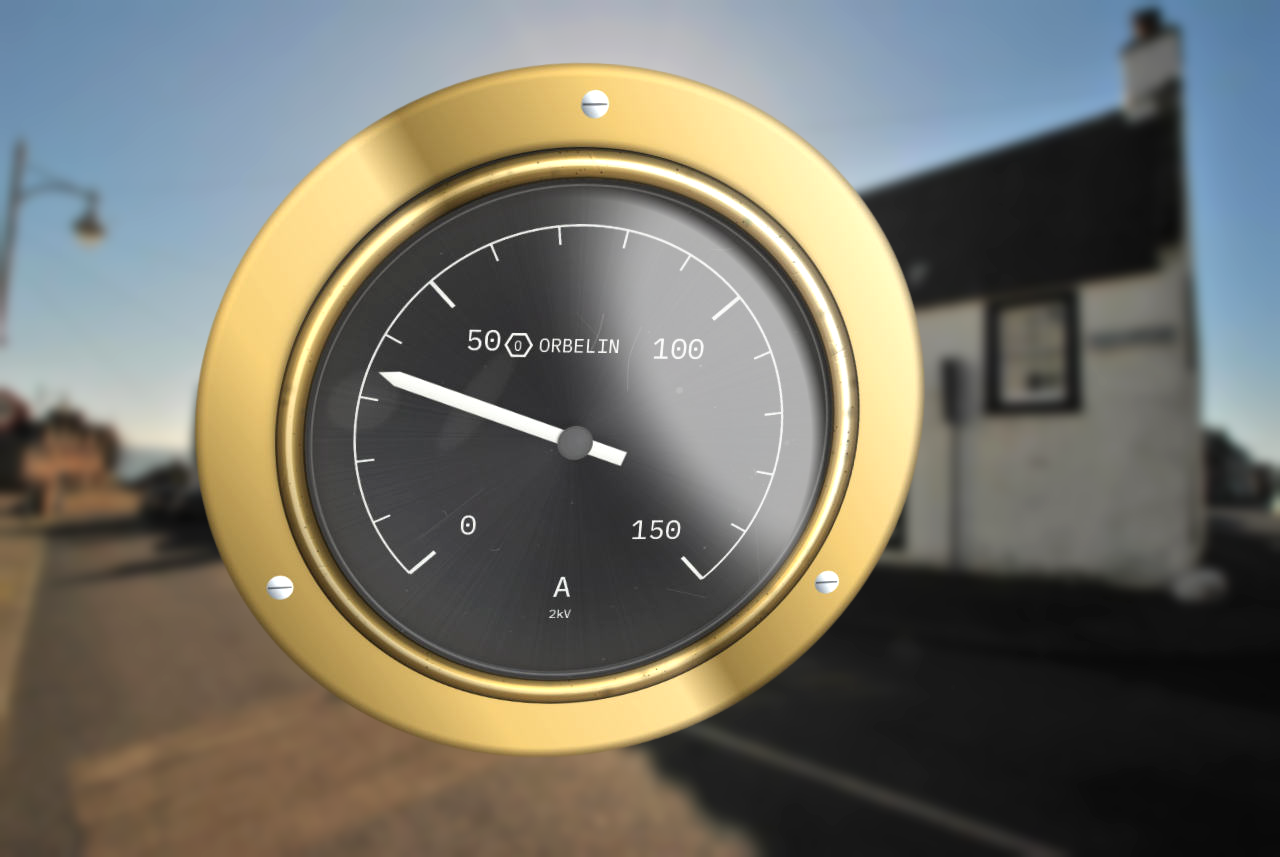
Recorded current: 35 A
